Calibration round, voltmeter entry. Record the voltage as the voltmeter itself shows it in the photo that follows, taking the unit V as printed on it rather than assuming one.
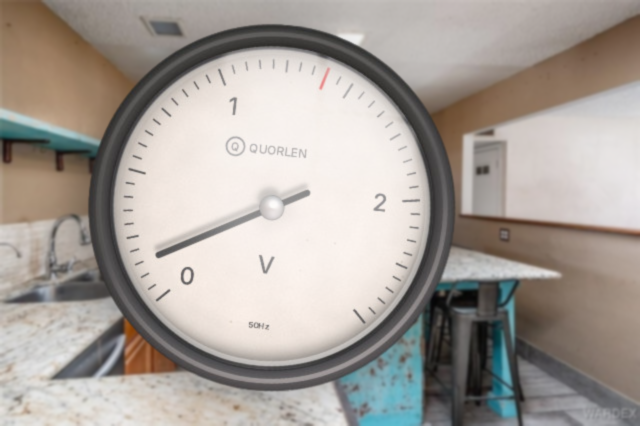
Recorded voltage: 0.15 V
